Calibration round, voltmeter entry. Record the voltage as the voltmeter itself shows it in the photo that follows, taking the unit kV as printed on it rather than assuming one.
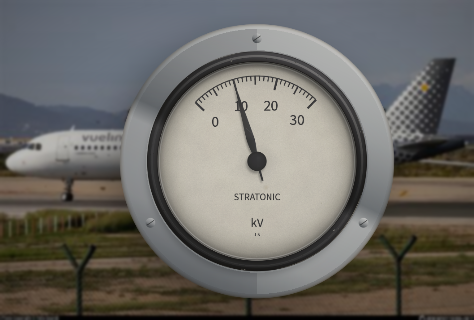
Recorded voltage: 10 kV
